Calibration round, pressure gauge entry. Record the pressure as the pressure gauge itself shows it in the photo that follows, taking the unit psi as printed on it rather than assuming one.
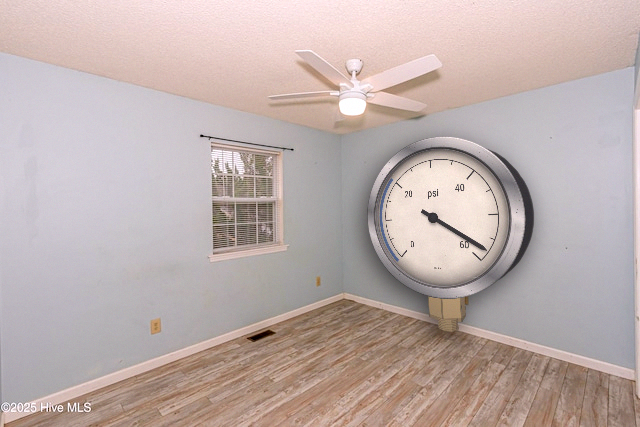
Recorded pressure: 57.5 psi
